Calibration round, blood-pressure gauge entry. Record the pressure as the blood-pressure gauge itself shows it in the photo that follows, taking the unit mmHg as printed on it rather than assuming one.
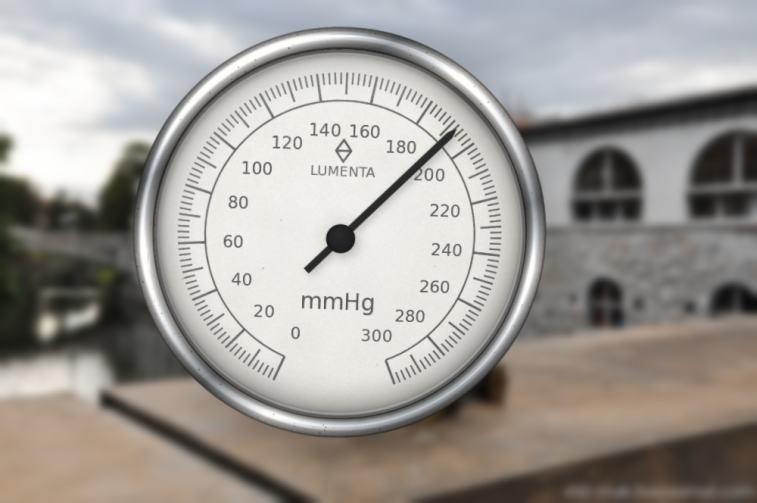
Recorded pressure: 192 mmHg
